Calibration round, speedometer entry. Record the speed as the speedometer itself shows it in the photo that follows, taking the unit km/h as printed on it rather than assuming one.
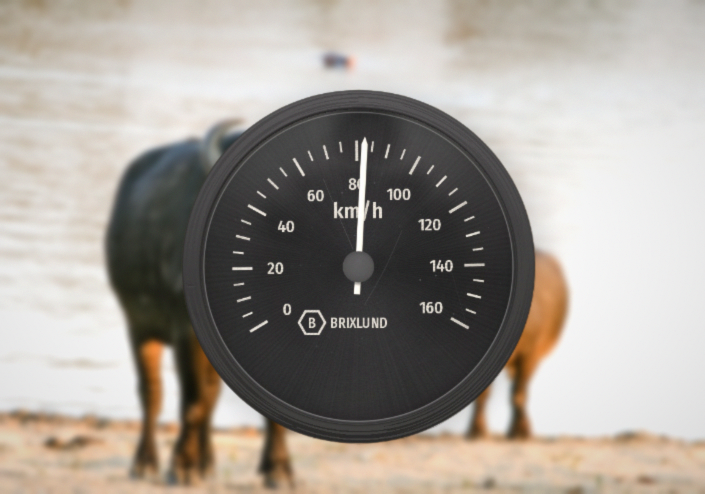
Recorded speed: 82.5 km/h
